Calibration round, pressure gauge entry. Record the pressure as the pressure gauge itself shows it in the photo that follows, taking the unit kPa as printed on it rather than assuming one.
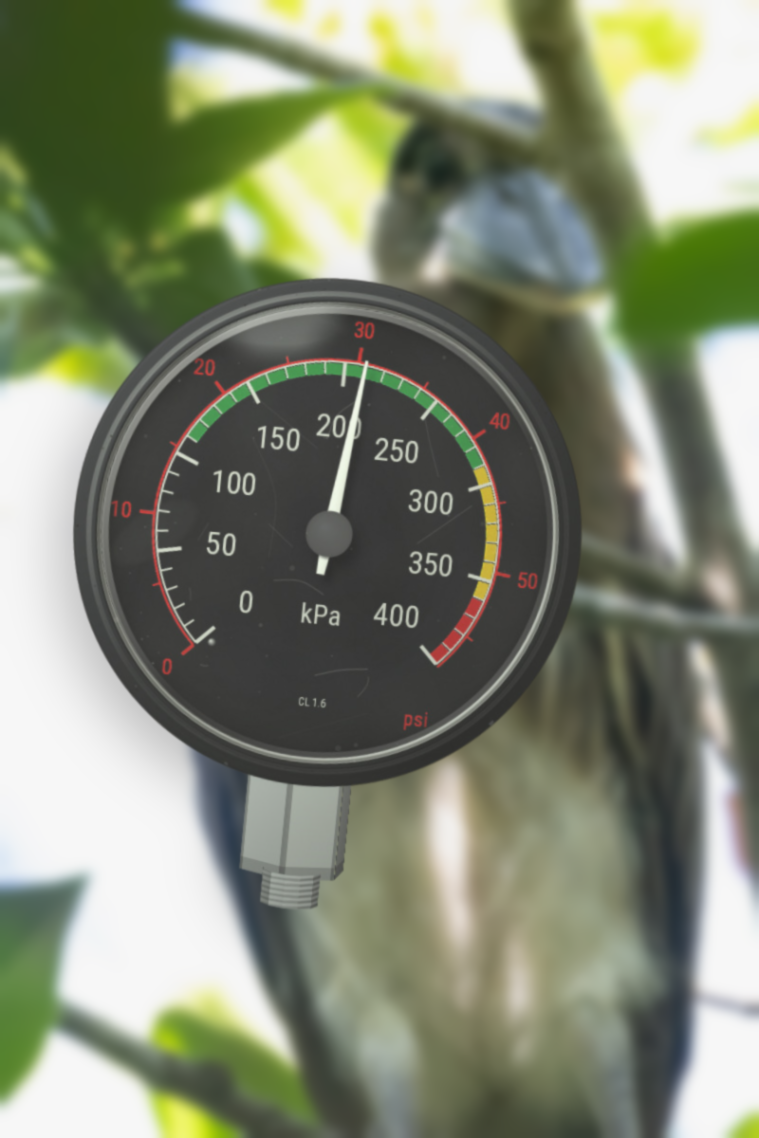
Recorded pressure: 210 kPa
